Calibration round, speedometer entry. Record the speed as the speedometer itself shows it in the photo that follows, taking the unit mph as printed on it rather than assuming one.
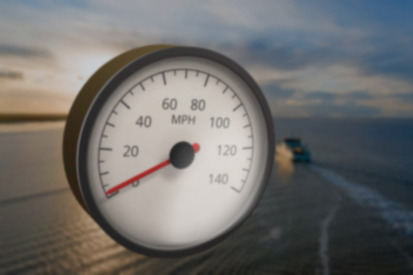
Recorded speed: 2.5 mph
